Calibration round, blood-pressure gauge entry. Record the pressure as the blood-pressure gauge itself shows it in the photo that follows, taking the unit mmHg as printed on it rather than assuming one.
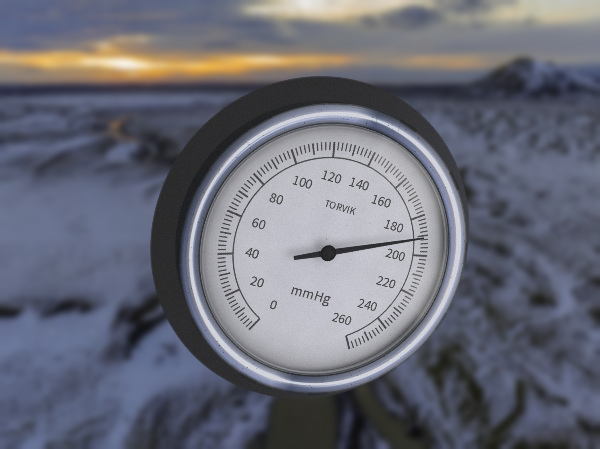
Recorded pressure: 190 mmHg
